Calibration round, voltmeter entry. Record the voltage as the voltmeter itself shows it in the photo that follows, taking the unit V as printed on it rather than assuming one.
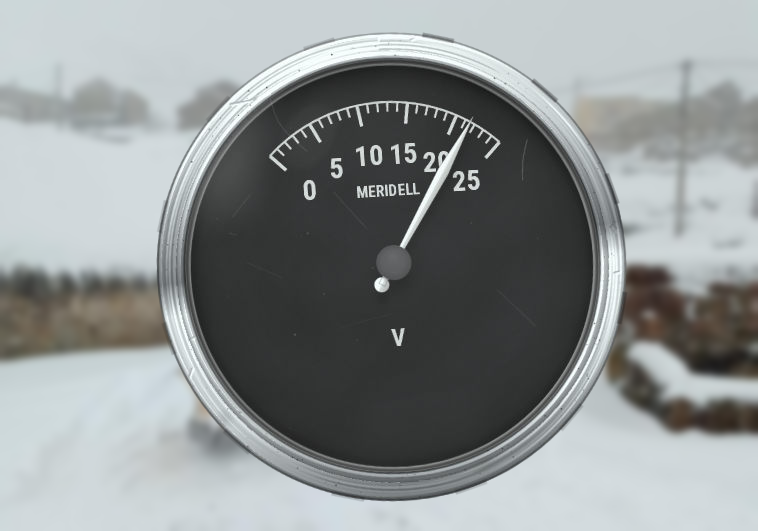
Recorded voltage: 21.5 V
